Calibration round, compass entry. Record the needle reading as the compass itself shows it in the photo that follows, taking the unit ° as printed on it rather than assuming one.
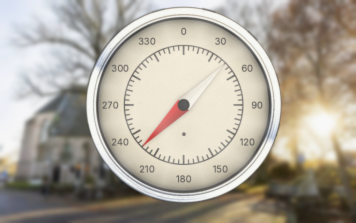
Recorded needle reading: 225 °
